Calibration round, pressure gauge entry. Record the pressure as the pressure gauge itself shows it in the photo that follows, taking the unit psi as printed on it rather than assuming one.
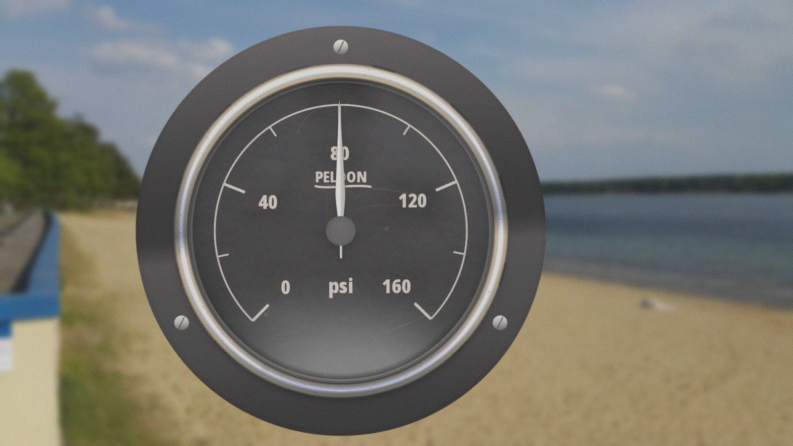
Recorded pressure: 80 psi
